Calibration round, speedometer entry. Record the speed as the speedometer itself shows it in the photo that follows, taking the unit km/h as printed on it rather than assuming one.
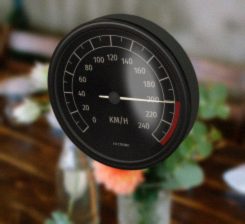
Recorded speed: 200 km/h
